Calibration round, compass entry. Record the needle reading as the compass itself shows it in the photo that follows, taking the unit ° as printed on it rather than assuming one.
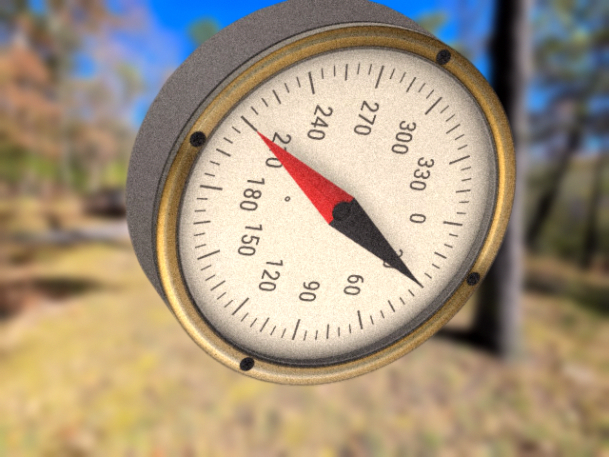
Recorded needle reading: 210 °
